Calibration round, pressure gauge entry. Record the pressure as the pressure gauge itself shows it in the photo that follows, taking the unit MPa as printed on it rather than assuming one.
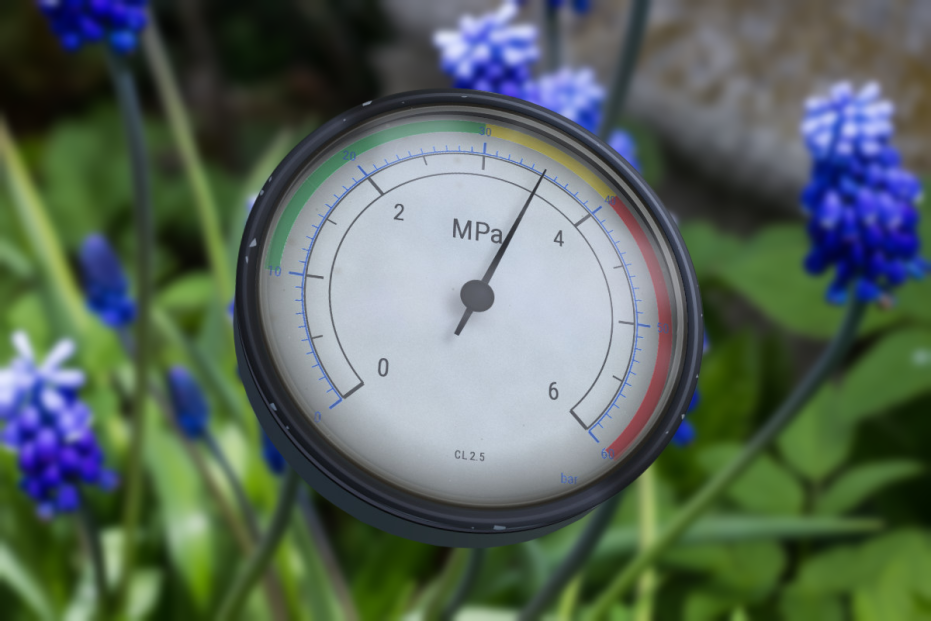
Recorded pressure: 3.5 MPa
